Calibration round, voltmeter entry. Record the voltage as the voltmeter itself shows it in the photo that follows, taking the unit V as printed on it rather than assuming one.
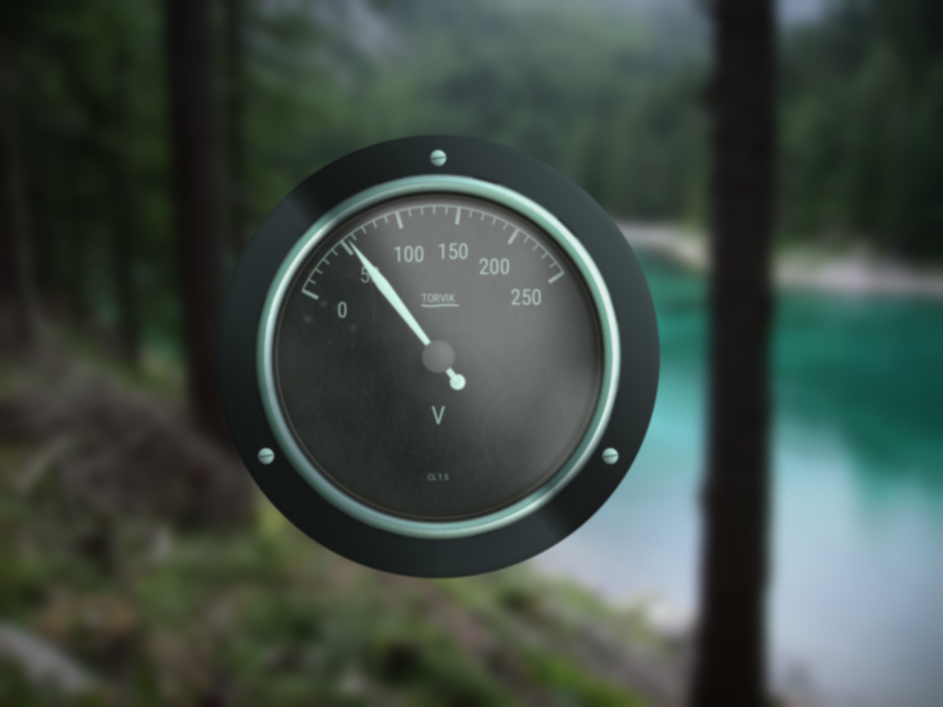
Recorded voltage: 55 V
